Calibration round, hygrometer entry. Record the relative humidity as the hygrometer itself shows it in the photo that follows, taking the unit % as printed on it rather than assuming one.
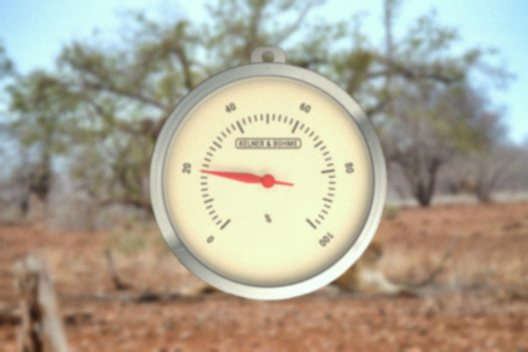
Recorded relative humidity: 20 %
